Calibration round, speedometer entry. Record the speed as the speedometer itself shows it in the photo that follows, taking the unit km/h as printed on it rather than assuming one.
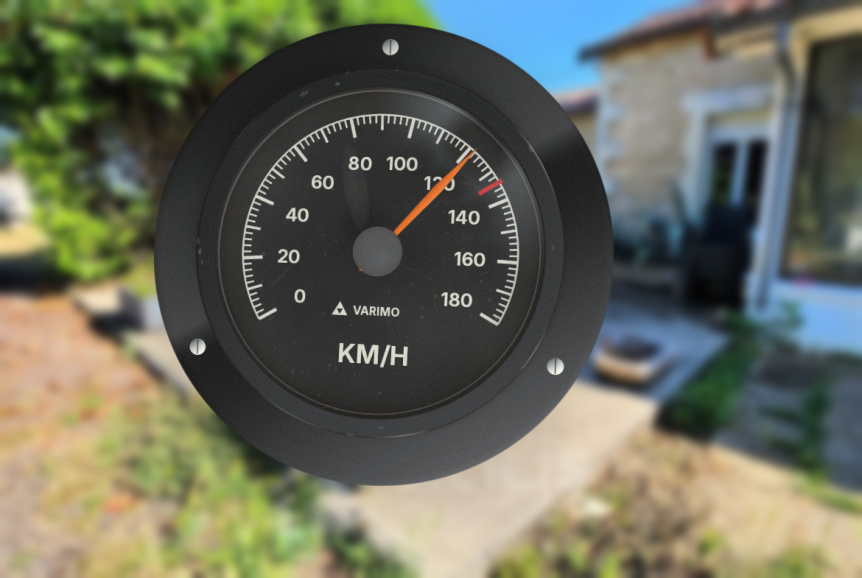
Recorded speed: 122 km/h
